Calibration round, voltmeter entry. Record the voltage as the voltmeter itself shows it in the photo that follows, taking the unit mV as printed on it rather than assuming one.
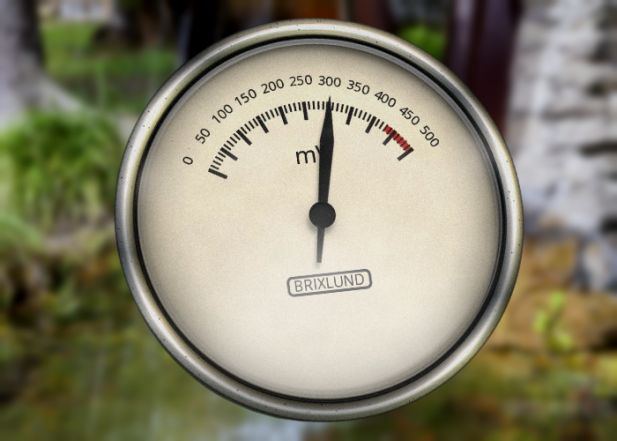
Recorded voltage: 300 mV
